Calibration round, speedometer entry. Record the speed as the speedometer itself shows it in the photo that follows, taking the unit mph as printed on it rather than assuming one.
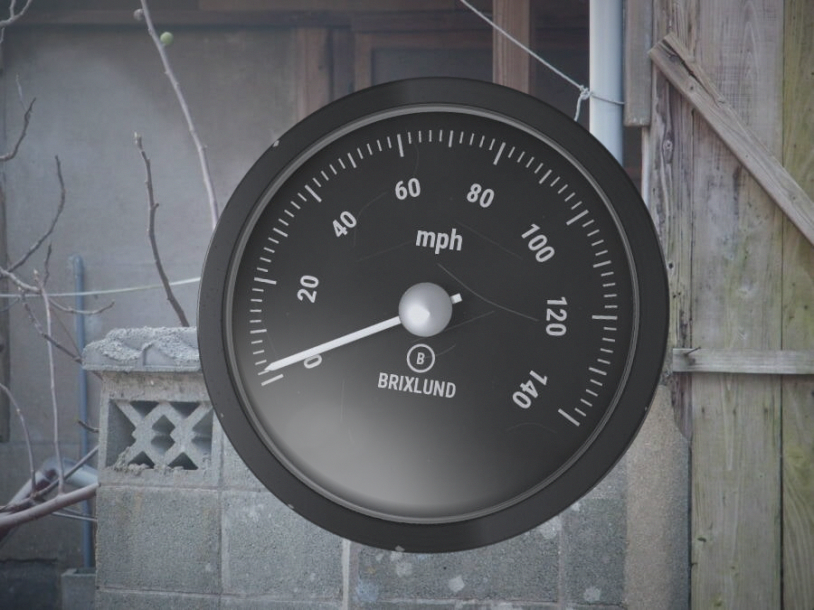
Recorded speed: 2 mph
